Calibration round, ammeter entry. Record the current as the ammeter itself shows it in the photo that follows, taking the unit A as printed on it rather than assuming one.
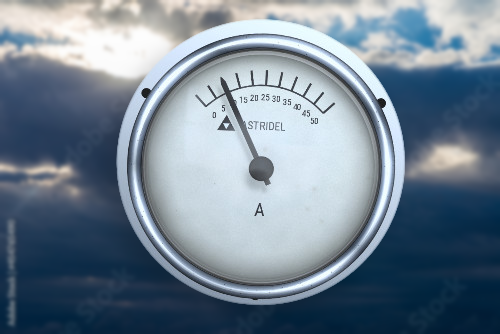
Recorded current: 10 A
